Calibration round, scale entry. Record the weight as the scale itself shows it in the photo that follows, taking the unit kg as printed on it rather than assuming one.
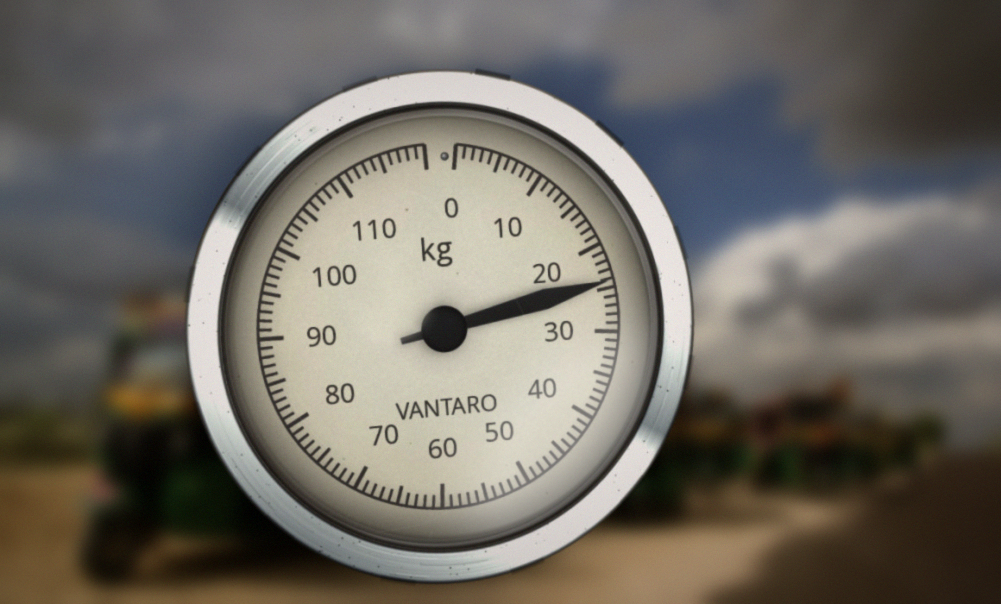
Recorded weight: 24 kg
